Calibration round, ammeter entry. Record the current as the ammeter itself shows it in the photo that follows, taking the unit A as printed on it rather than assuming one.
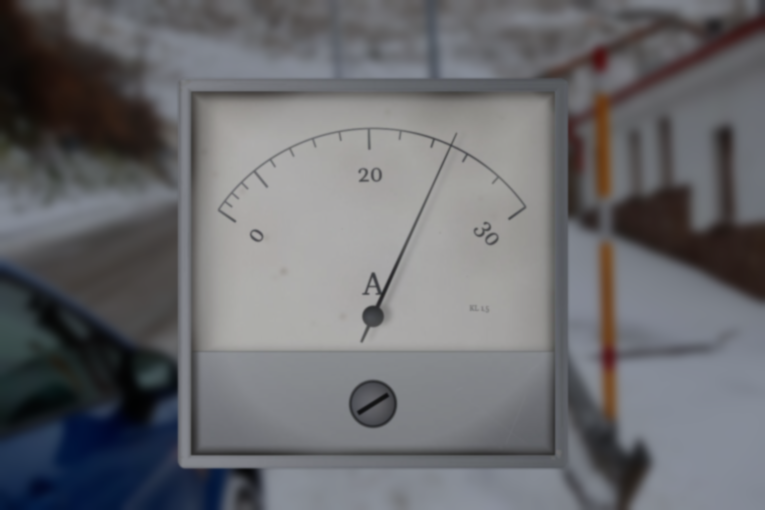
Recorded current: 25 A
